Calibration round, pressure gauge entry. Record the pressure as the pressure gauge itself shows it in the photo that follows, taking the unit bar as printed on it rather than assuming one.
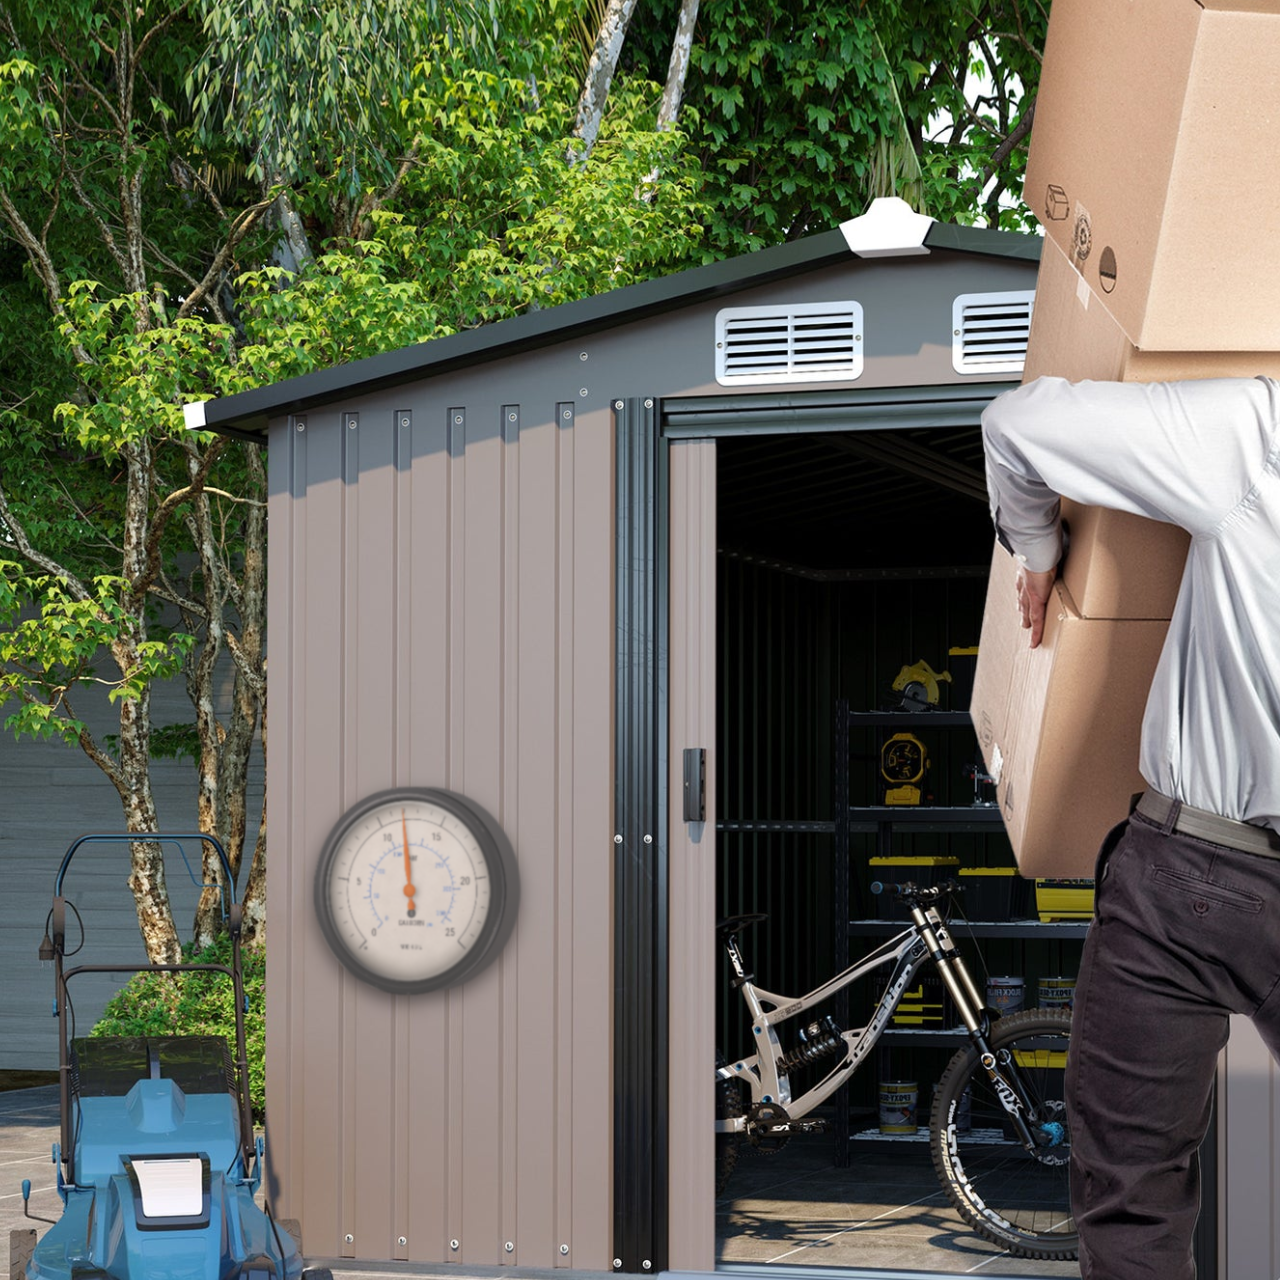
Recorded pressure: 12 bar
